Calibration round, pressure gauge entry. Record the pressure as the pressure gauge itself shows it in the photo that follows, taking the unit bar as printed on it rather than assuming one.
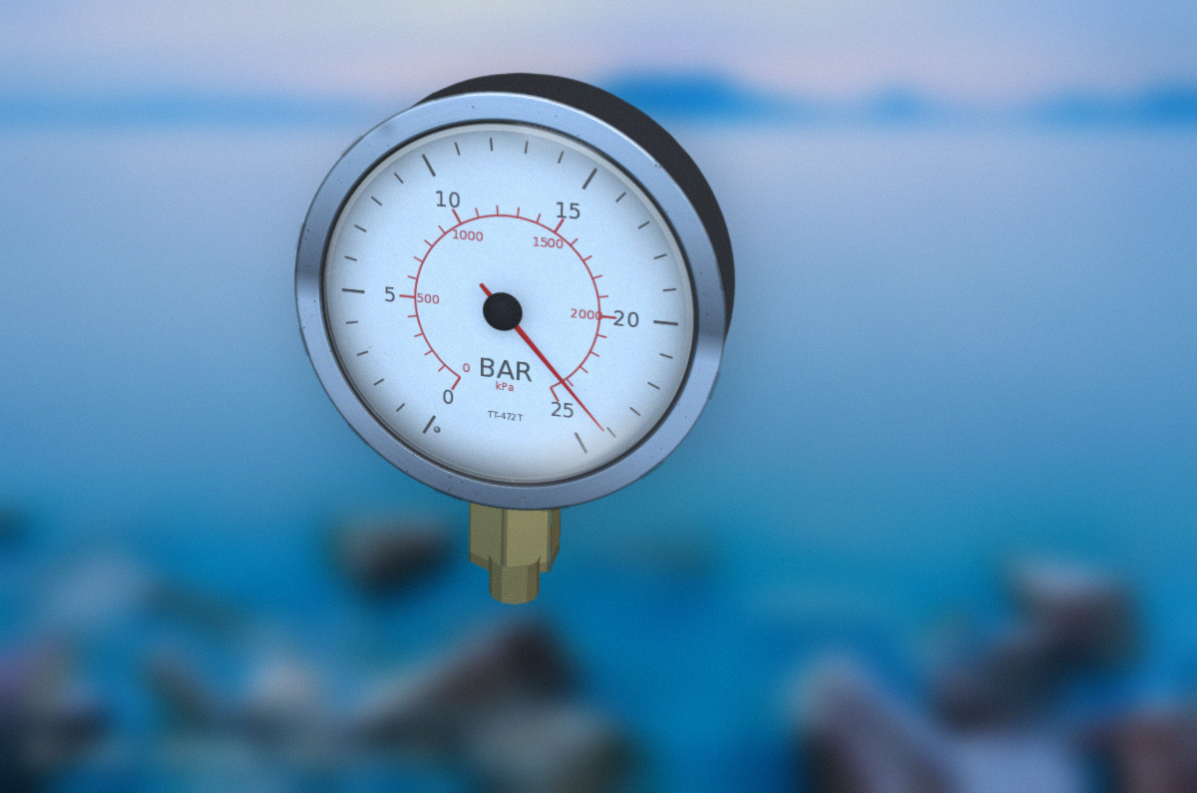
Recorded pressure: 24 bar
